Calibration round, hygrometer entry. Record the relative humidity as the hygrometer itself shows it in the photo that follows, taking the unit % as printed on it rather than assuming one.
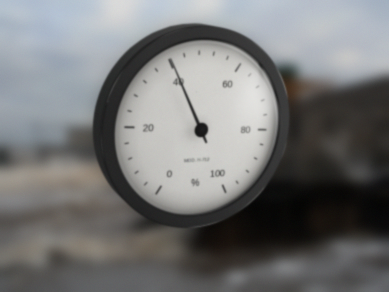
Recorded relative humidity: 40 %
